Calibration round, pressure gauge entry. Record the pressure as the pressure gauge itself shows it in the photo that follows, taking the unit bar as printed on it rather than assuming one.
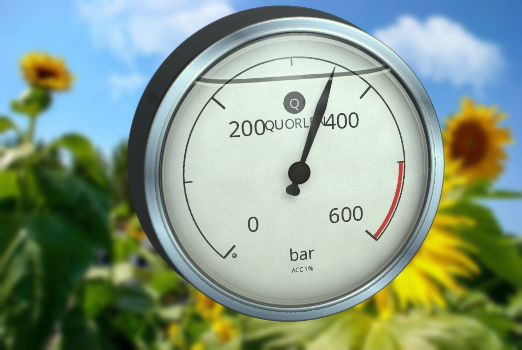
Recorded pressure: 350 bar
